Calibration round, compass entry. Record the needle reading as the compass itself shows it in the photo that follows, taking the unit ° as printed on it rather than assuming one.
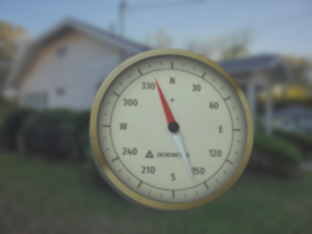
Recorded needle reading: 340 °
